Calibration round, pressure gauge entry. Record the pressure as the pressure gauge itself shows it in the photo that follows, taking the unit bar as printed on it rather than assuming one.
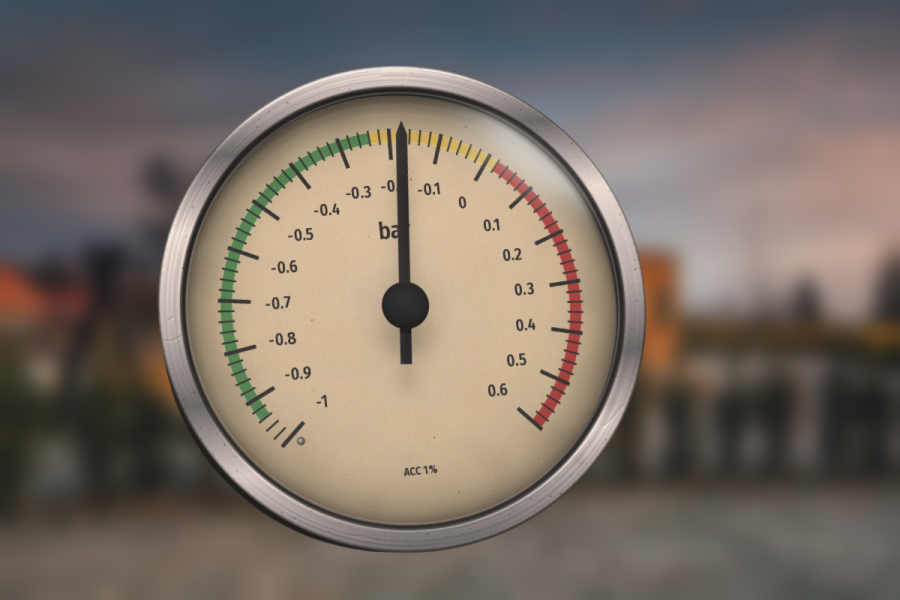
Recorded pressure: -0.18 bar
